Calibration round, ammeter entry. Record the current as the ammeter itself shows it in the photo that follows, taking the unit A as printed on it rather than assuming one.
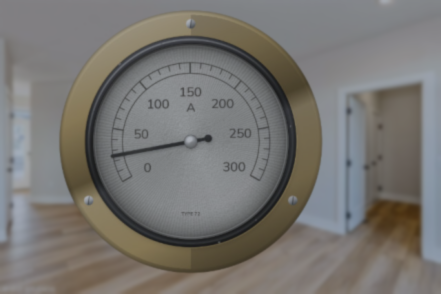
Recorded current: 25 A
